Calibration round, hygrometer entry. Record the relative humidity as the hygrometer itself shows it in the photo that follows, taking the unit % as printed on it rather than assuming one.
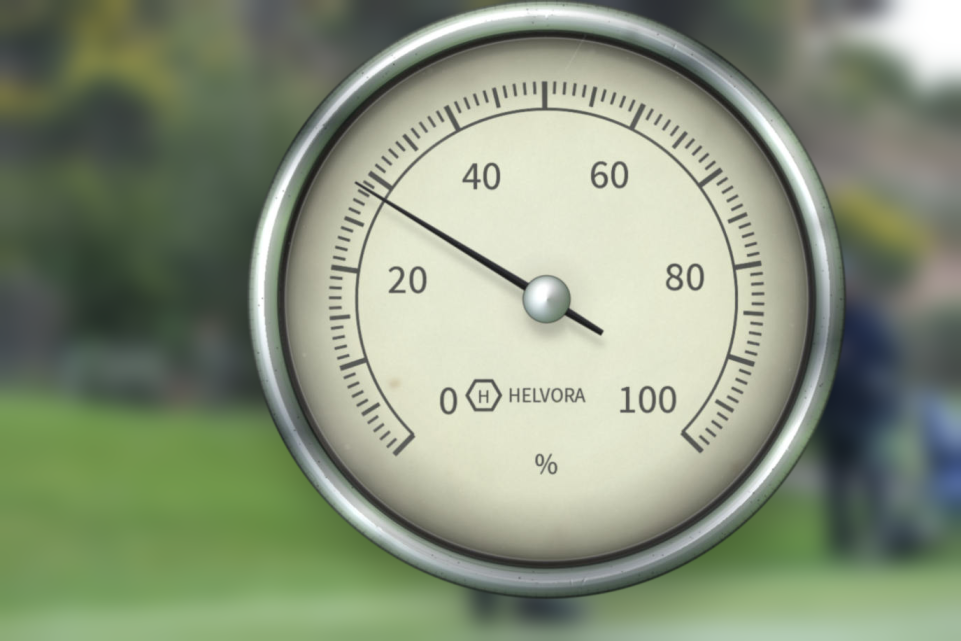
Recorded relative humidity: 28.5 %
